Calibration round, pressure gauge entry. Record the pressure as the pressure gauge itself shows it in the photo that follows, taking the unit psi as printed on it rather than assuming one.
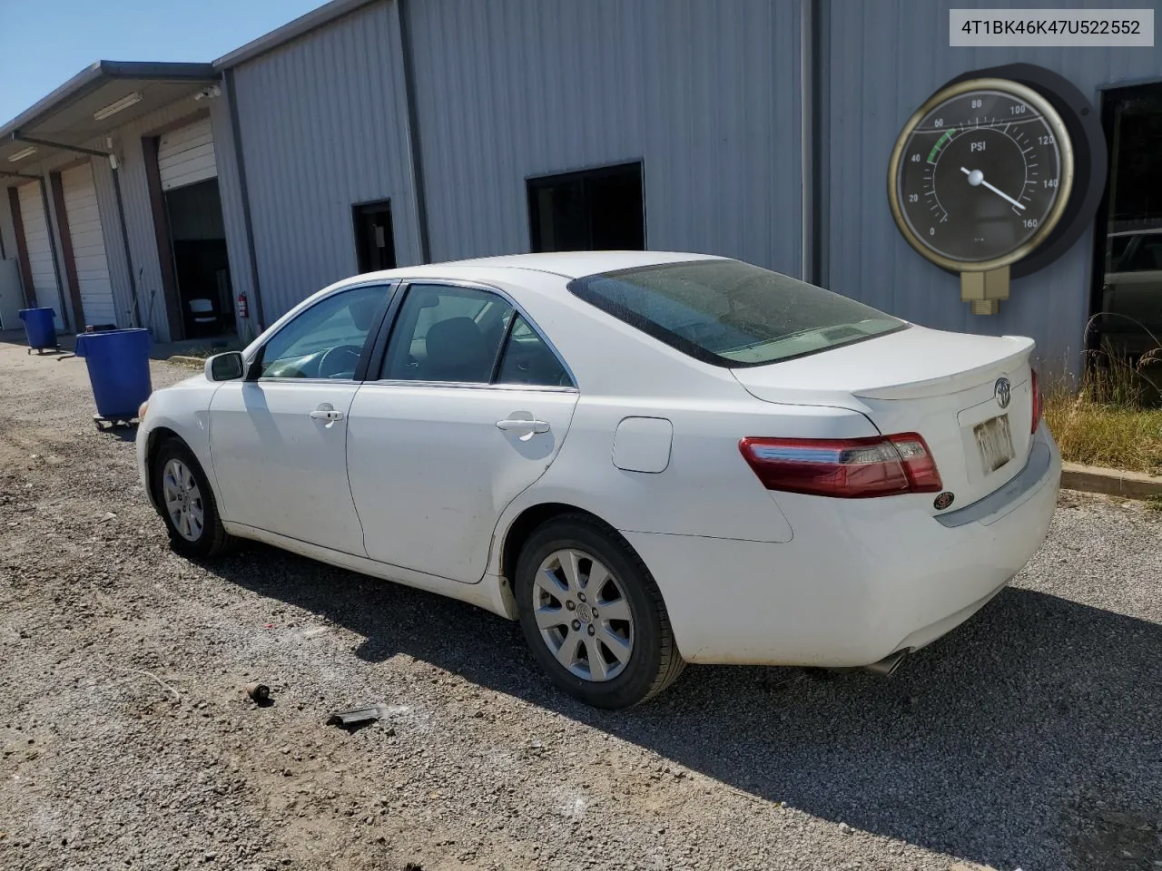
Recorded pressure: 155 psi
